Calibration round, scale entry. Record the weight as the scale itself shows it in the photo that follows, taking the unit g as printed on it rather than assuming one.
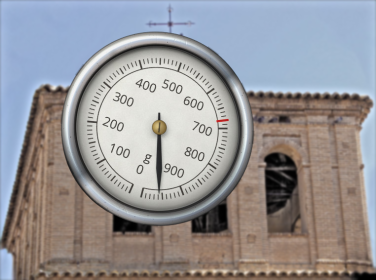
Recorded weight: 960 g
